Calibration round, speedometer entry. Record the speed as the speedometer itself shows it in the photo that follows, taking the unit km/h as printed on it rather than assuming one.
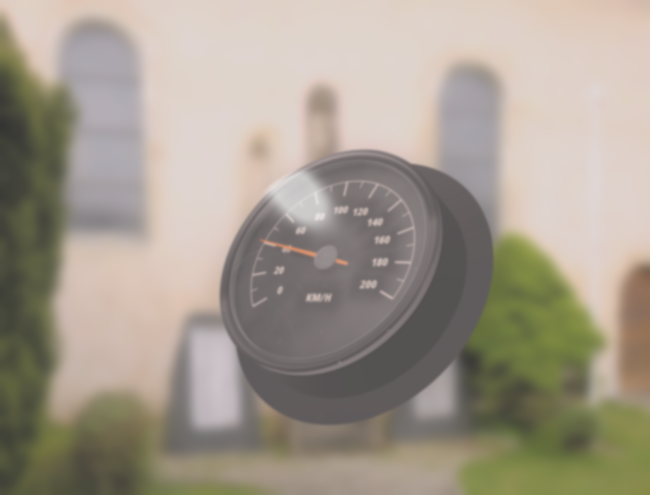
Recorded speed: 40 km/h
